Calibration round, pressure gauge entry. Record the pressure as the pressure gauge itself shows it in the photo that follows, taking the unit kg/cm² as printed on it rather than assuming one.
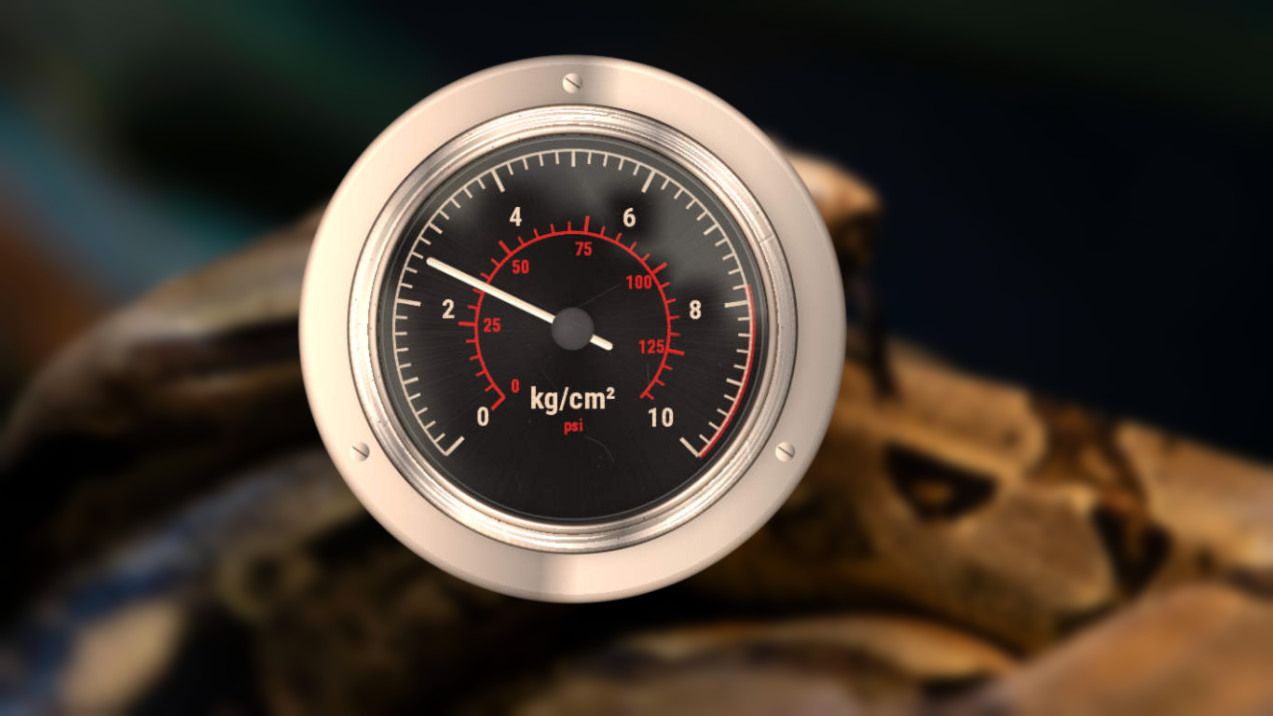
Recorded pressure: 2.6 kg/cm²
